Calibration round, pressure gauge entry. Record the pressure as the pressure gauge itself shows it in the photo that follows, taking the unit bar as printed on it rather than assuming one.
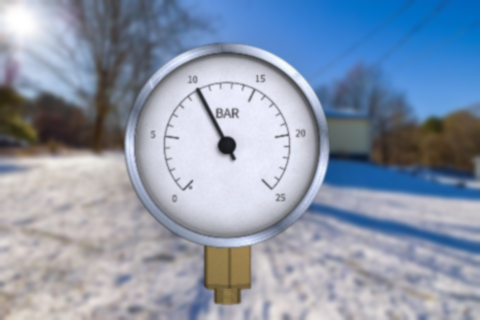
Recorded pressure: 10 bar
